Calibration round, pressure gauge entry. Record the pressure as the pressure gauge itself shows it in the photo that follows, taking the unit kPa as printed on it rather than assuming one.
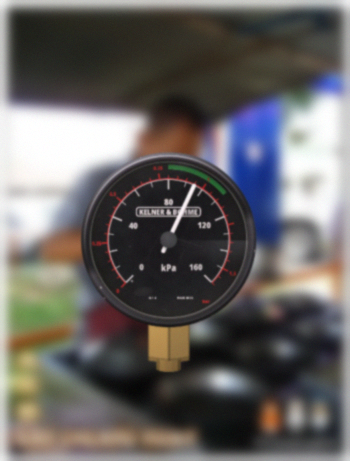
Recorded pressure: 95 kPa
